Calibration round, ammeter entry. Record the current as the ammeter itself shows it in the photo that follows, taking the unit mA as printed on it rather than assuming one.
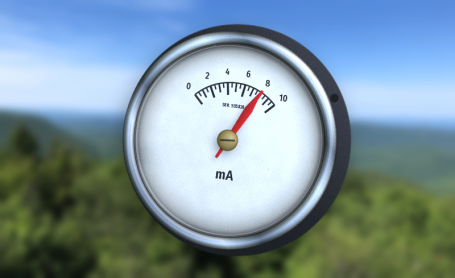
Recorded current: 8 mA
